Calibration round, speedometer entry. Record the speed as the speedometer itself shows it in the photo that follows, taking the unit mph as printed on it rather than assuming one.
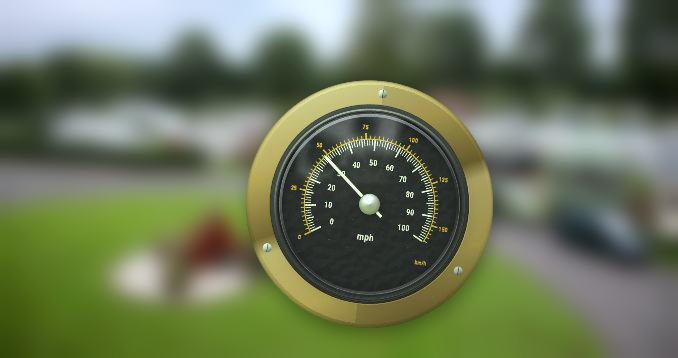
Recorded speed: 30 mph
